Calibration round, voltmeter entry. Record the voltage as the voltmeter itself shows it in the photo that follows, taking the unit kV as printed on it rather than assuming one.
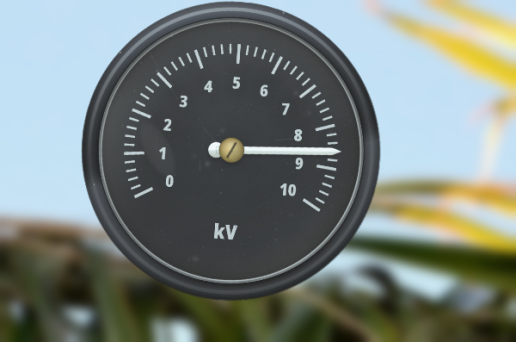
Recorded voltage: 8.6 kV
